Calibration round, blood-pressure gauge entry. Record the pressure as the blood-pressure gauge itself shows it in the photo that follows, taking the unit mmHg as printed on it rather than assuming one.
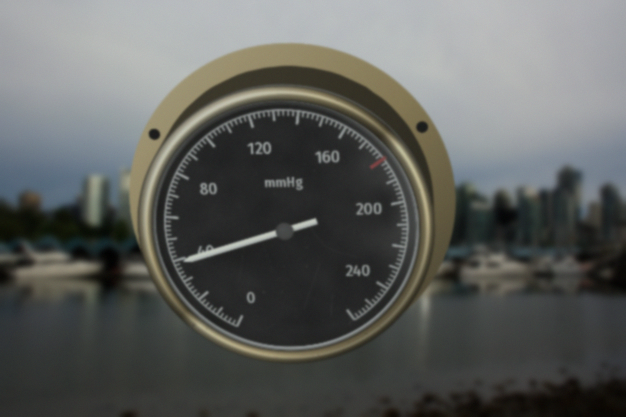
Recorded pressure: 40 mmHg
